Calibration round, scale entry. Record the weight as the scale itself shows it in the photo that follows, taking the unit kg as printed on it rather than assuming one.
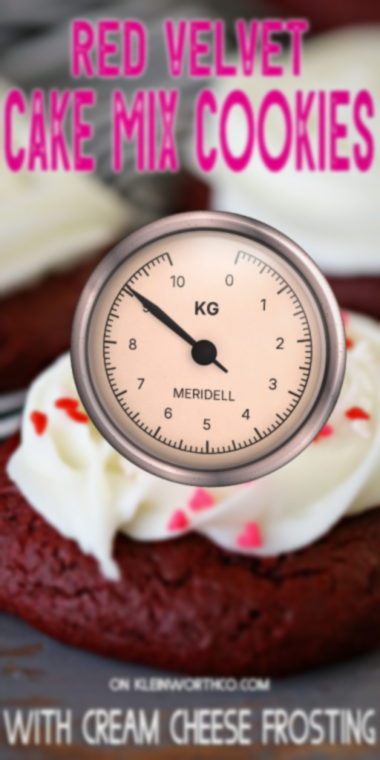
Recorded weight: 9.1 kg
